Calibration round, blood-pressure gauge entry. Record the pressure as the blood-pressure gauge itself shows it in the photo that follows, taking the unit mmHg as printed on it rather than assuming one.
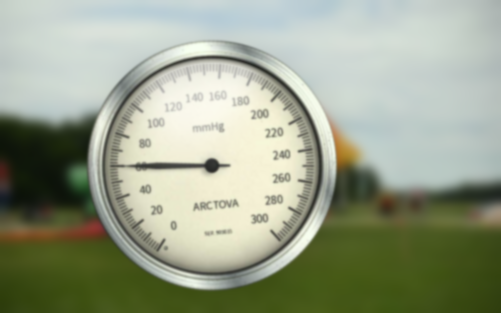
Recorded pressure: 60 mmHg
